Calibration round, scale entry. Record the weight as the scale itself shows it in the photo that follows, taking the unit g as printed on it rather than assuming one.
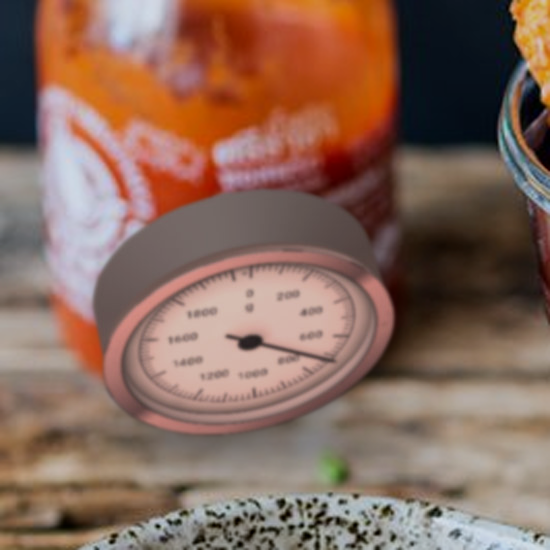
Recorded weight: 700 g
